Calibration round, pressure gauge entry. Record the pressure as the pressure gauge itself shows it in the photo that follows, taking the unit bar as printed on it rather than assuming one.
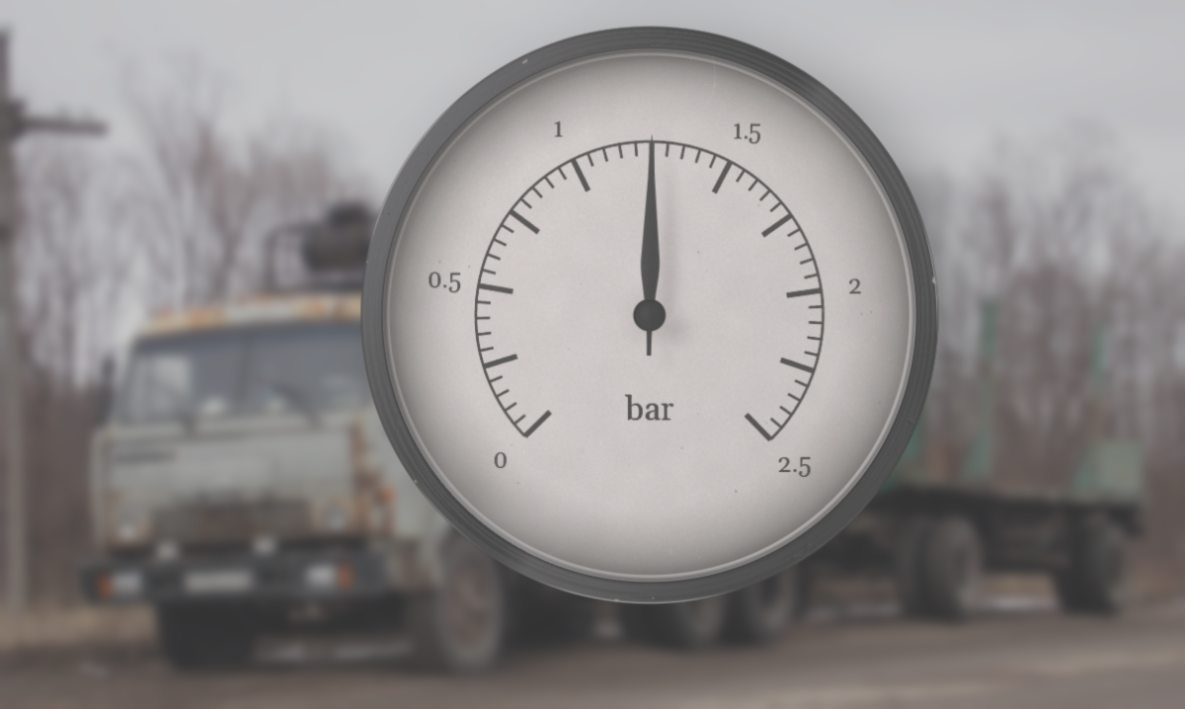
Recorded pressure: 1.25 bar
